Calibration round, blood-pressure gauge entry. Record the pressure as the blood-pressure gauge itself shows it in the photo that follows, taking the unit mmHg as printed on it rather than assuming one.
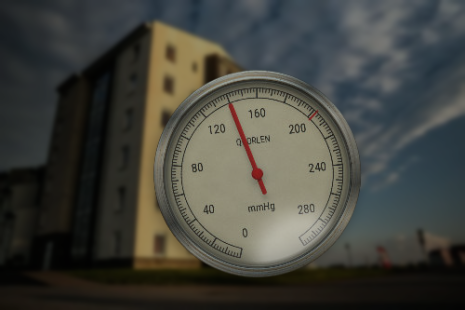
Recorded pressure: 140 mmHg
